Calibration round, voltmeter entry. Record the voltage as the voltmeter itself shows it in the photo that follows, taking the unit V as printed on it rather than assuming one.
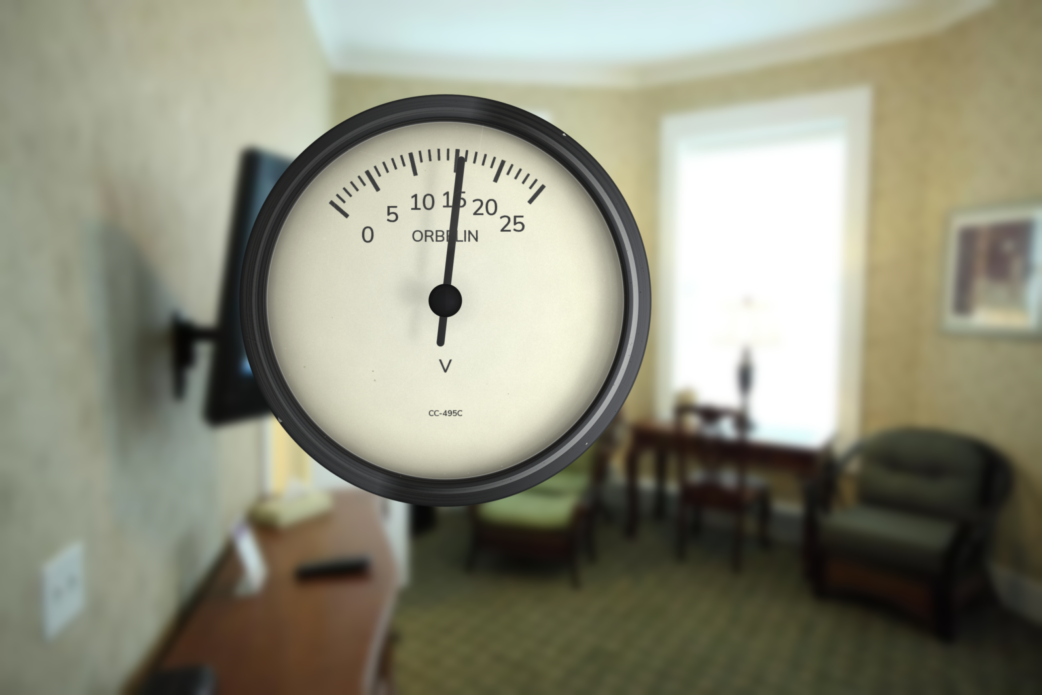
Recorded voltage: 15.5 V
